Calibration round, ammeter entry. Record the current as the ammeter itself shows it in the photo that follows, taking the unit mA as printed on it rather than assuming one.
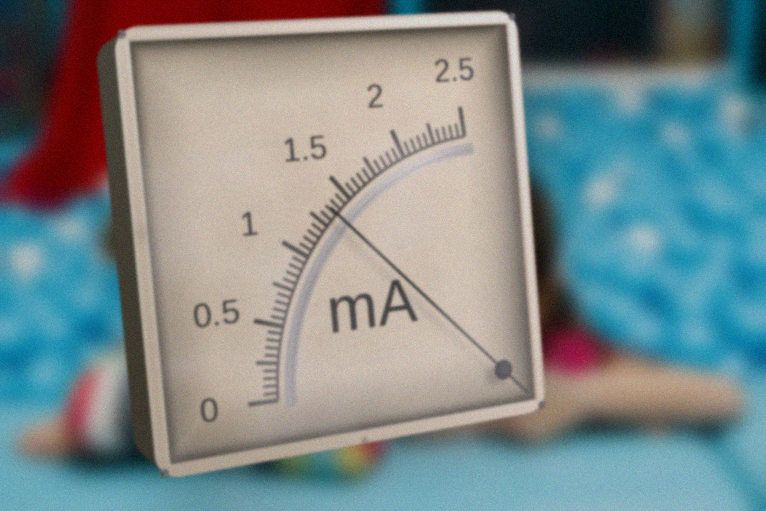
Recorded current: 1.35 mA
